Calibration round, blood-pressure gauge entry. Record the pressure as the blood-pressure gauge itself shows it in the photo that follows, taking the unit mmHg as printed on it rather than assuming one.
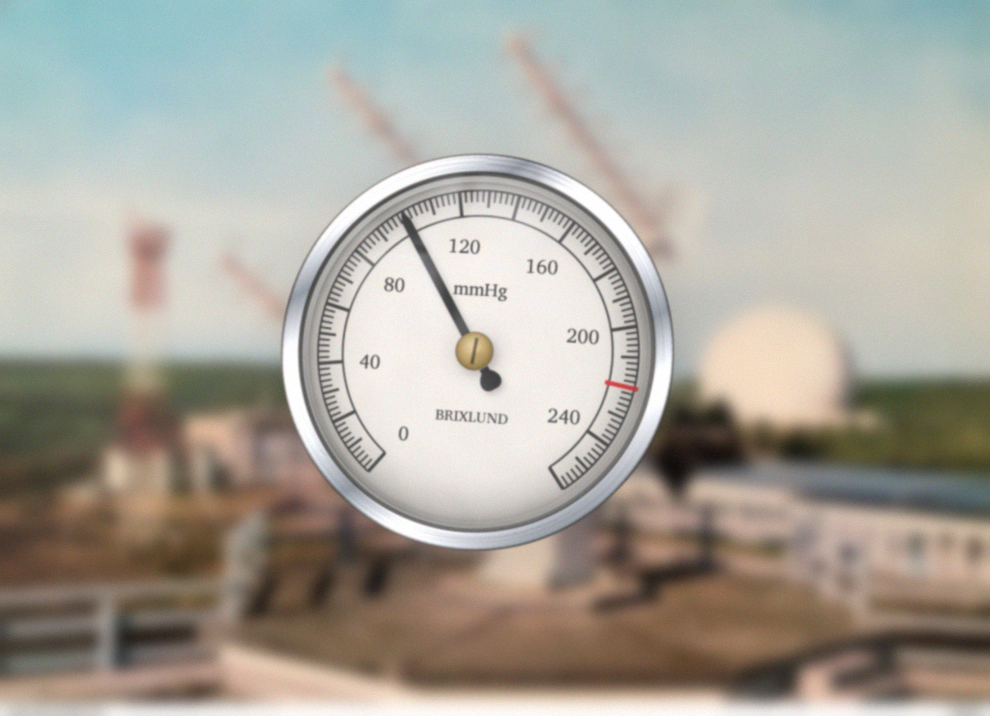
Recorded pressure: 100 mmHg
